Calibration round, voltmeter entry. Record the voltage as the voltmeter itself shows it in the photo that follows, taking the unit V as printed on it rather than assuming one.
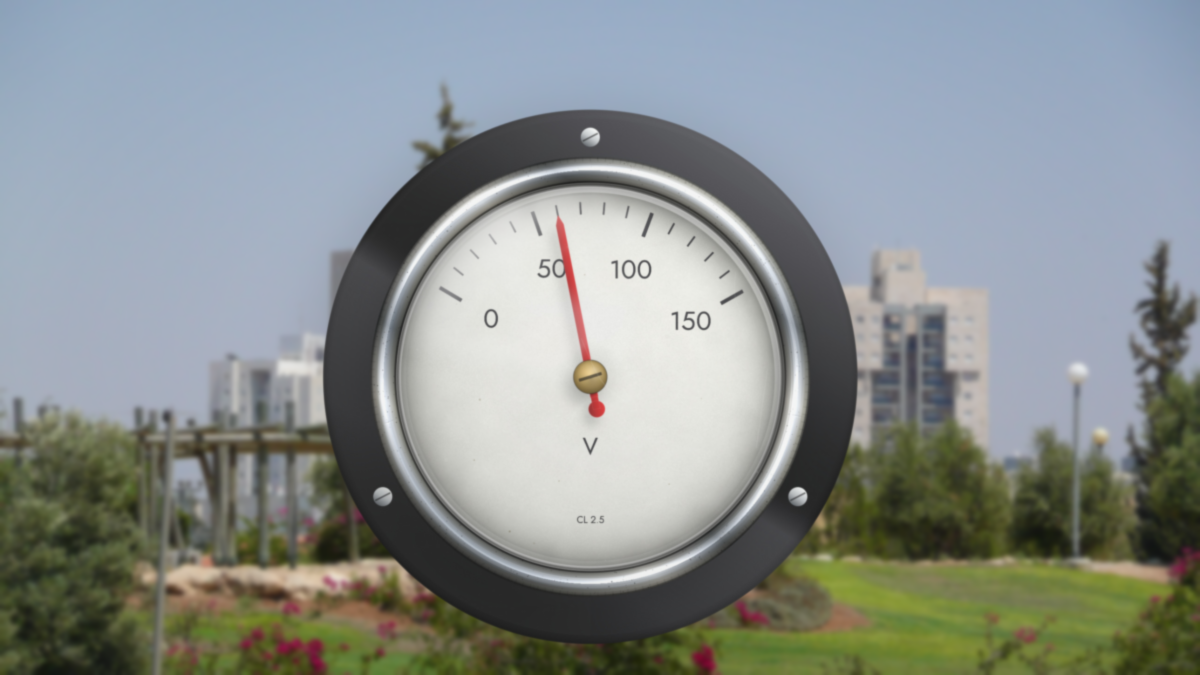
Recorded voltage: 60 V
